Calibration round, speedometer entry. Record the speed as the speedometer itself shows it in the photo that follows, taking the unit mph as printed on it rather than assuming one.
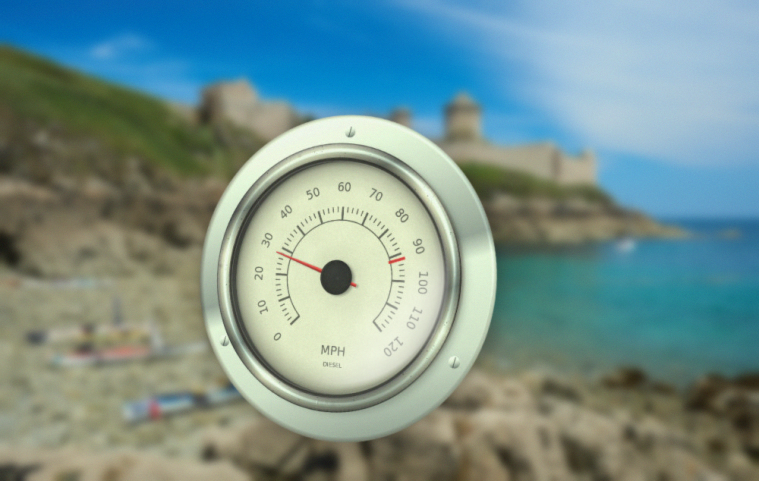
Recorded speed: 28 mph
